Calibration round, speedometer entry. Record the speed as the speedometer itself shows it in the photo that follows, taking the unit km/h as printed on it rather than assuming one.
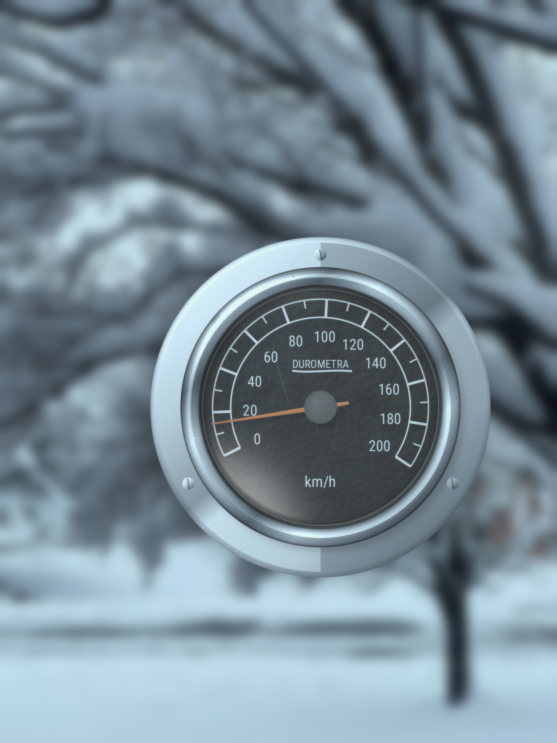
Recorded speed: 15 km/h
